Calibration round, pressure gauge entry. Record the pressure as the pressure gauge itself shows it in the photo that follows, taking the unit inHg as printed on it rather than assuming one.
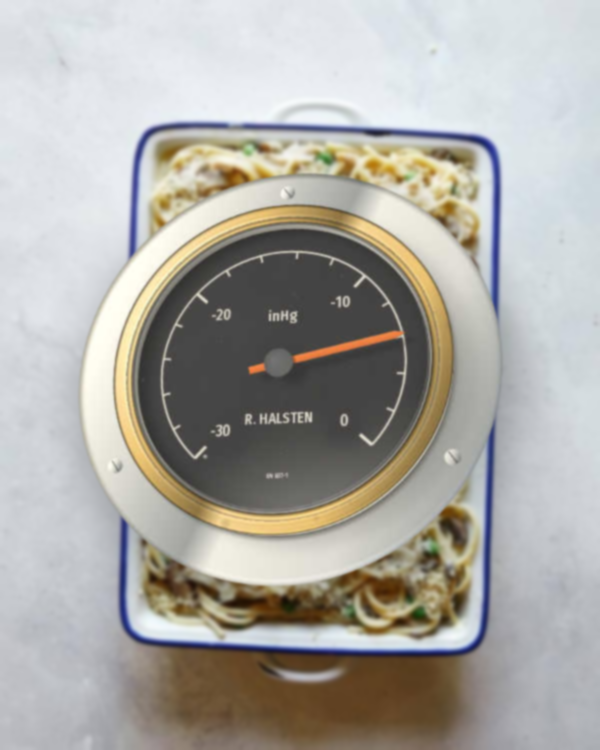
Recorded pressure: -6 inHg
